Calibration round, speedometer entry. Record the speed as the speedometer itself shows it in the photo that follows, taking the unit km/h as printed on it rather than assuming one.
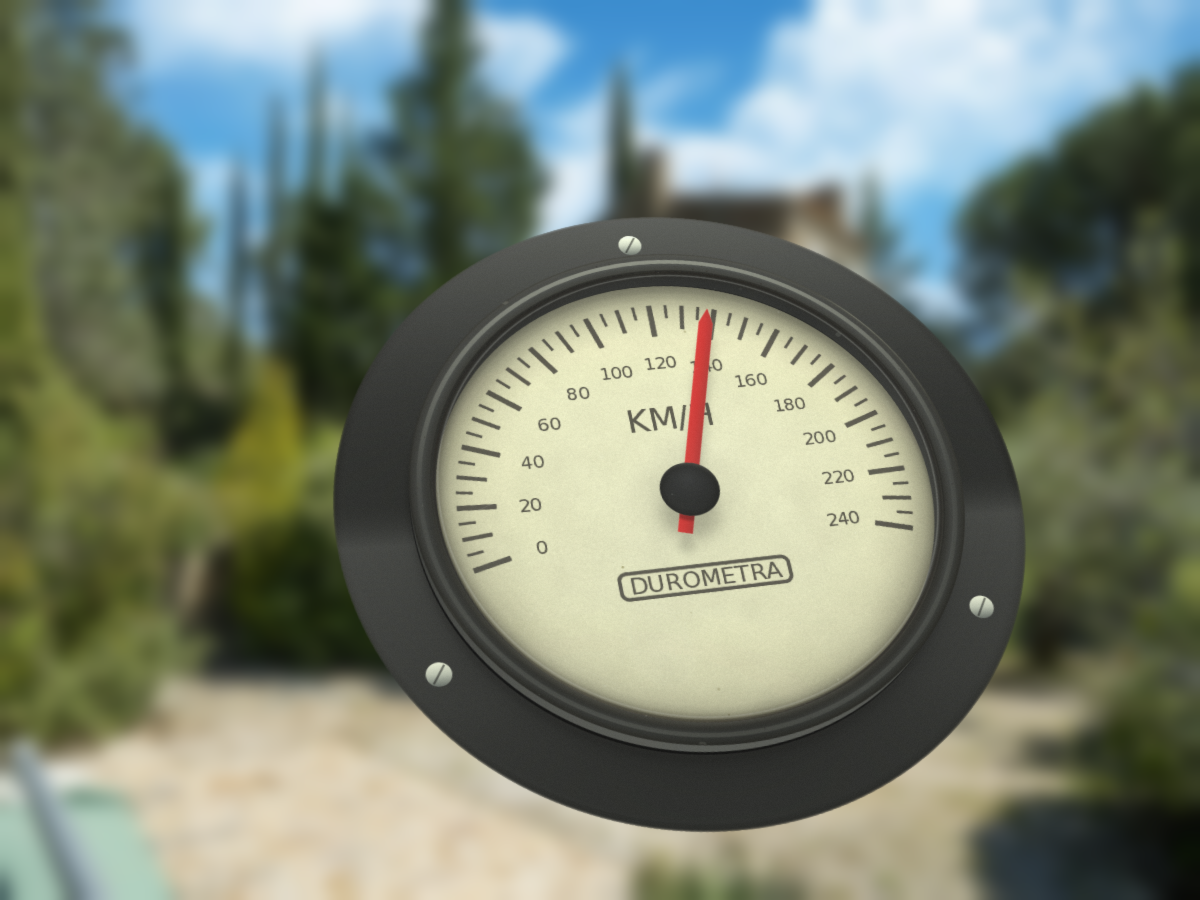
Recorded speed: 137.5 km/h
